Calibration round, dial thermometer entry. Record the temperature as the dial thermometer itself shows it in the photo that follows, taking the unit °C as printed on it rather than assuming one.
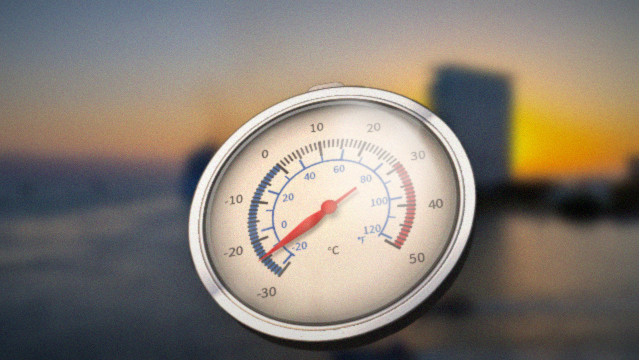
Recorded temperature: -25 °C
